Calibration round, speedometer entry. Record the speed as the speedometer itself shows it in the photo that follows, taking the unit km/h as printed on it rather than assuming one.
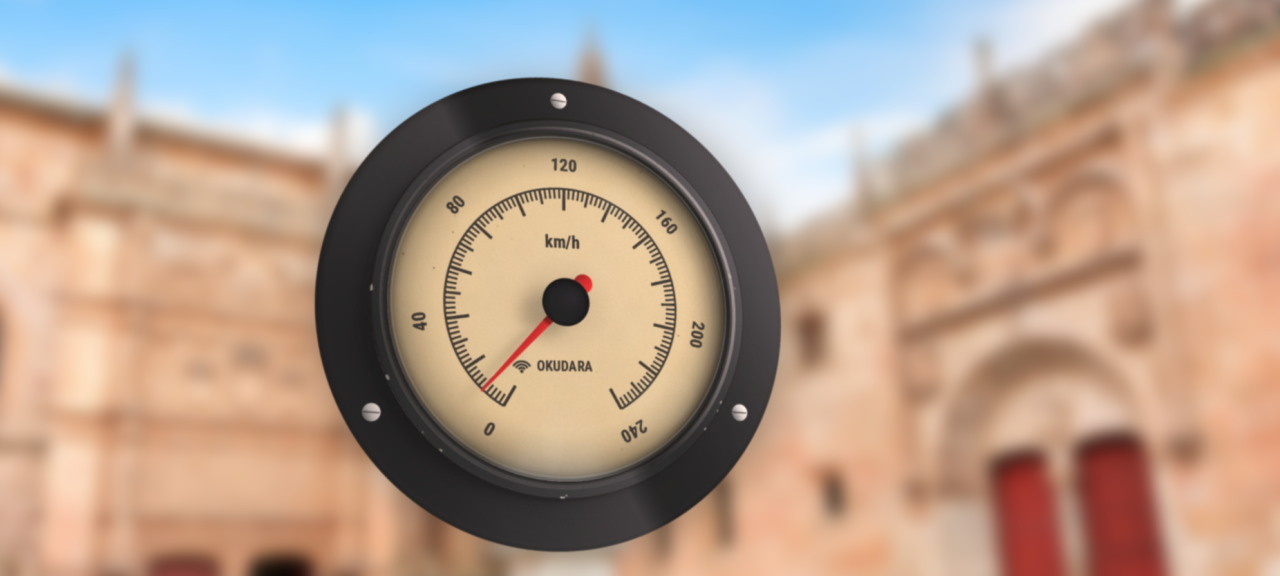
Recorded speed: 10 km/h
